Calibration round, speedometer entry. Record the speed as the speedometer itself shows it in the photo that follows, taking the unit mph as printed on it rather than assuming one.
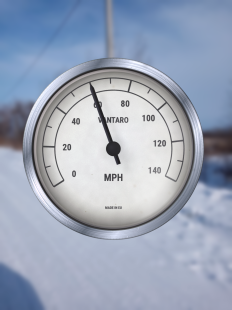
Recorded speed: 60 mph
